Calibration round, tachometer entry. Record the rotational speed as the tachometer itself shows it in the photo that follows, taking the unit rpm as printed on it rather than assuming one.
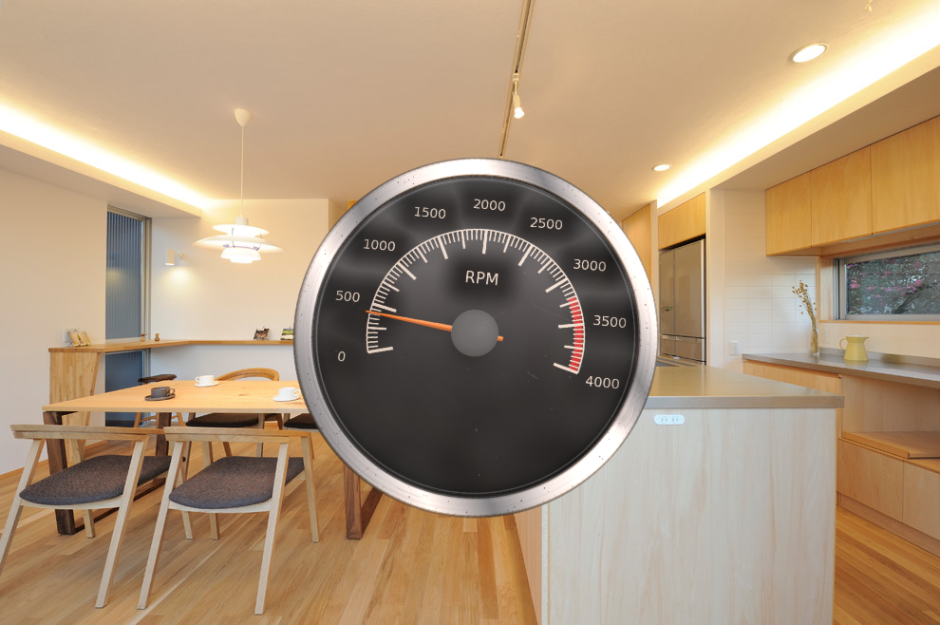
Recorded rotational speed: 400 rpm
